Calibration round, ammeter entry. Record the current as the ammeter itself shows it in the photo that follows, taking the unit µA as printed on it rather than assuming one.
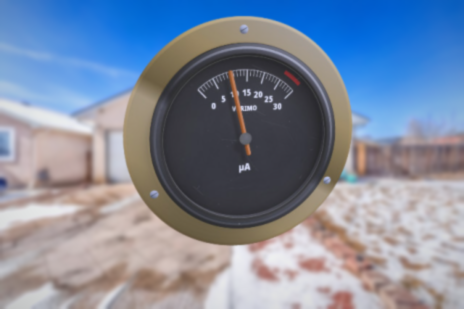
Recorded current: 10 µA
